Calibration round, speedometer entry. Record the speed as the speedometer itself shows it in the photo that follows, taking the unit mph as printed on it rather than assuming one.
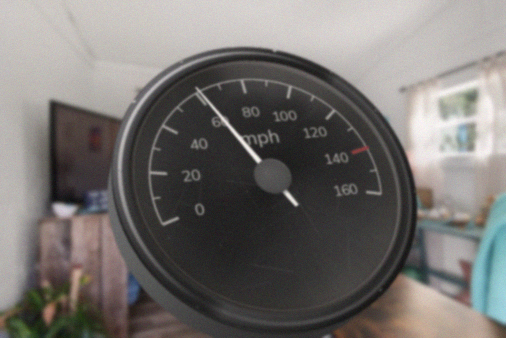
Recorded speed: 60 mph
